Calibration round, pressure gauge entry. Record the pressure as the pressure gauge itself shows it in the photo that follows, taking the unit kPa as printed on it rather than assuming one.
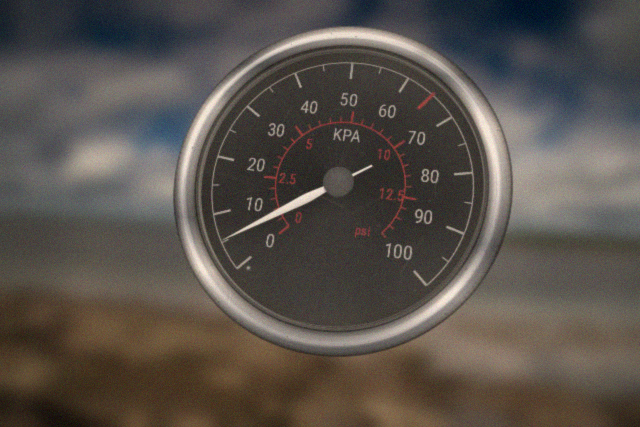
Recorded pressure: 5 kPa
